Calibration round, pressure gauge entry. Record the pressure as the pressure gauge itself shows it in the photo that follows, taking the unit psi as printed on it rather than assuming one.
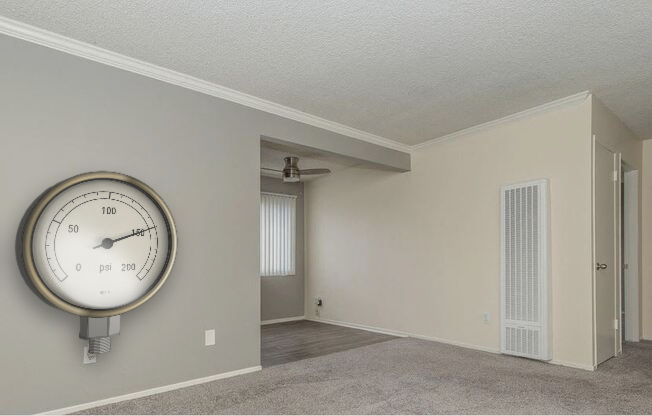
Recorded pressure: 150 psi
